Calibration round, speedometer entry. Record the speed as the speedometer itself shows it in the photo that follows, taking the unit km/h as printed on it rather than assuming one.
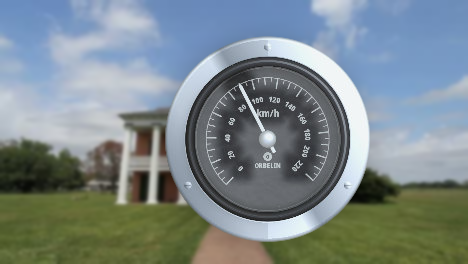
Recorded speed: 90 km/h
